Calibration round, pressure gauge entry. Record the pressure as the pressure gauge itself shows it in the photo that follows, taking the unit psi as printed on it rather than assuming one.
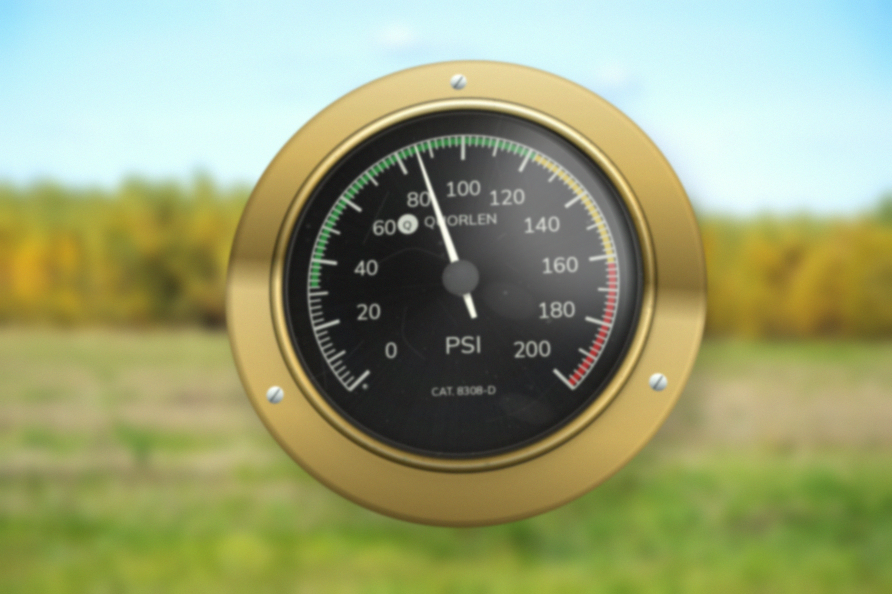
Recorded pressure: 86 psi
